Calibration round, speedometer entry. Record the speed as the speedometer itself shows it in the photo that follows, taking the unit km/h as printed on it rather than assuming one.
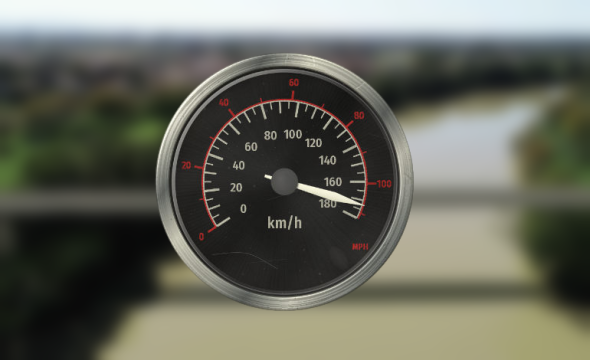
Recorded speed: 172.5 km/h
